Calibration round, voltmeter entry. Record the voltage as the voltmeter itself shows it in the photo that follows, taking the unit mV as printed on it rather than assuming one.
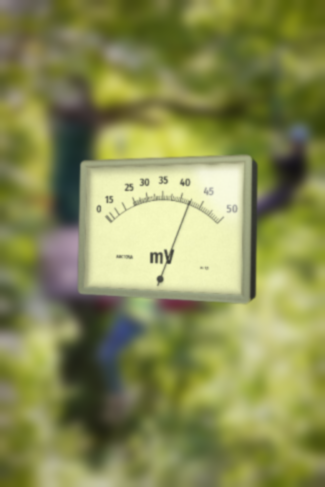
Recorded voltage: 42.5 mV
